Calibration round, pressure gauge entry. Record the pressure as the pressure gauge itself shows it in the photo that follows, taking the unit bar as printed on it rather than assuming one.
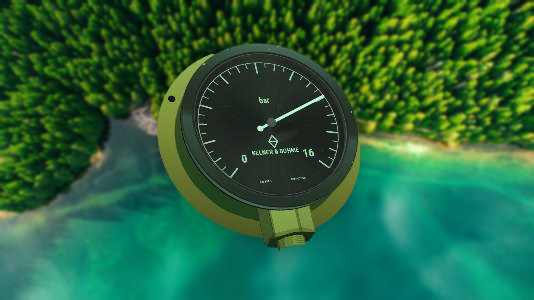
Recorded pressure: 12 bar
